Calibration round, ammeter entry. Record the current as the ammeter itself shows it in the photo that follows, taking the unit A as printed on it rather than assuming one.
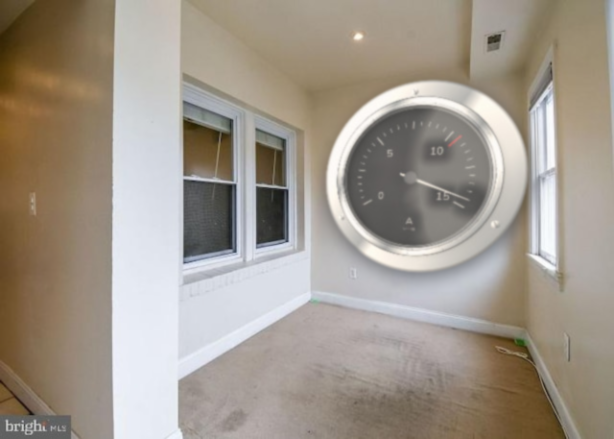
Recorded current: 14.5 A
